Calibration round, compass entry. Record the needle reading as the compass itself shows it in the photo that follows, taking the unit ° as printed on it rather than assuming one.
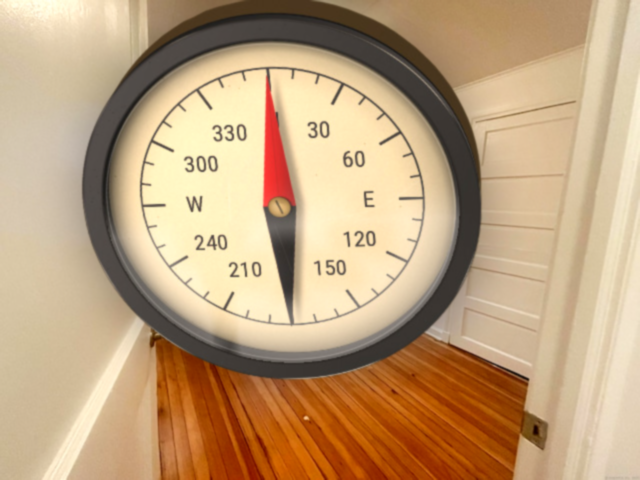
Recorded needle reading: 0 °
